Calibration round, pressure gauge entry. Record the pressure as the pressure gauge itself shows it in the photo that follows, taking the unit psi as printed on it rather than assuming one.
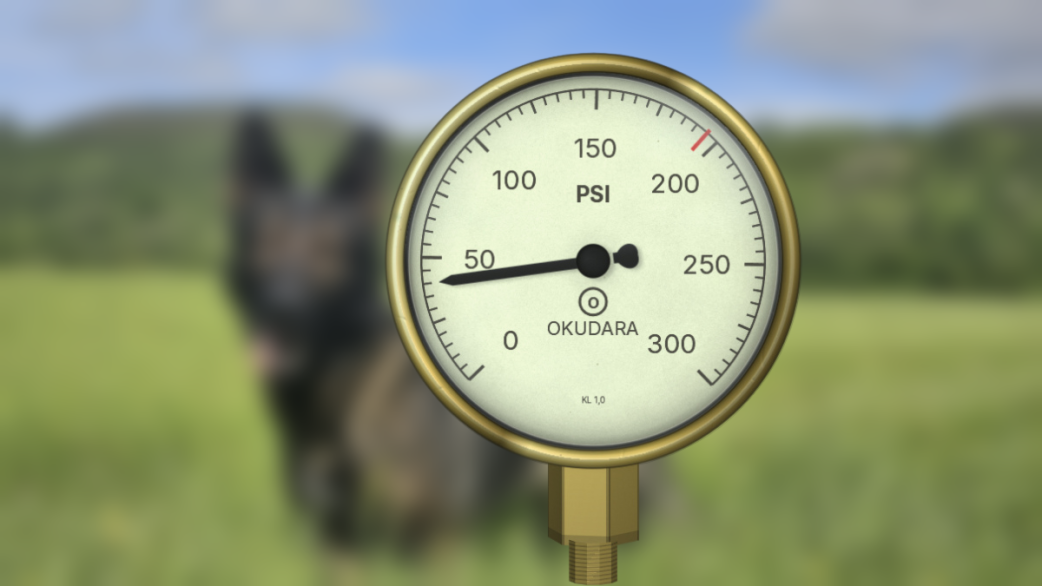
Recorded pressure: 40 psi
